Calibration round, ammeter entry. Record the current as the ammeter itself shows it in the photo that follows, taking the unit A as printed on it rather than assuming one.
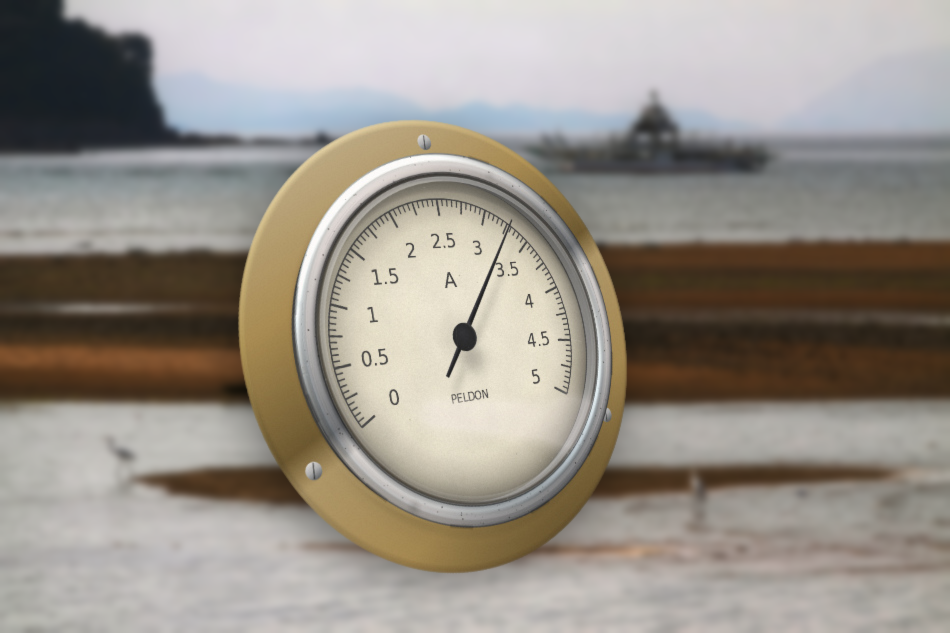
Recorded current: 3.25 A
